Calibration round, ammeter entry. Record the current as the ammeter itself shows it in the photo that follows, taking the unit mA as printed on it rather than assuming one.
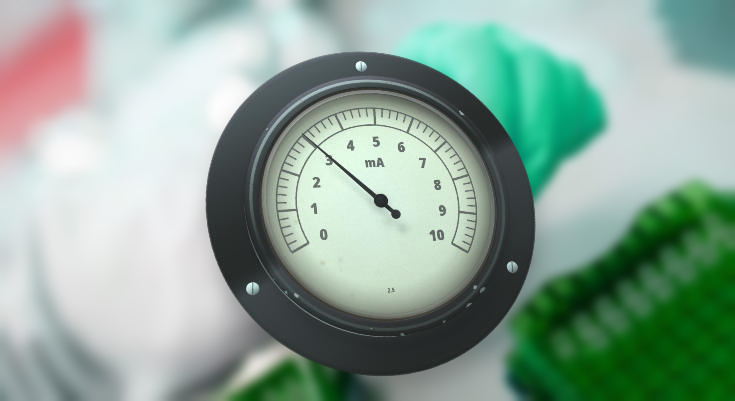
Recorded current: 3 mA
